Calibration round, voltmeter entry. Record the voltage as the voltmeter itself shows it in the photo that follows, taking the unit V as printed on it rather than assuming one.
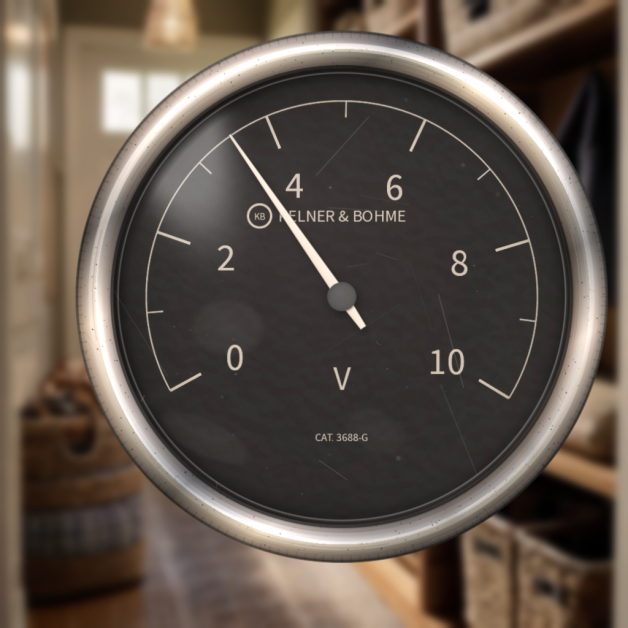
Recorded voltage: 3.5 V
